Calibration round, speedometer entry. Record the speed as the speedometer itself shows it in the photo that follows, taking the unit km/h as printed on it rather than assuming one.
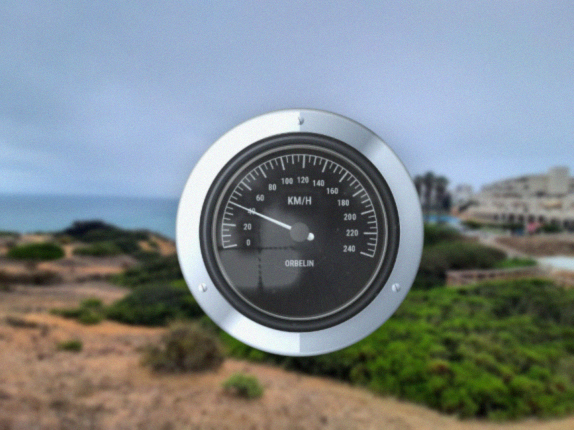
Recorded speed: 40 km/h
